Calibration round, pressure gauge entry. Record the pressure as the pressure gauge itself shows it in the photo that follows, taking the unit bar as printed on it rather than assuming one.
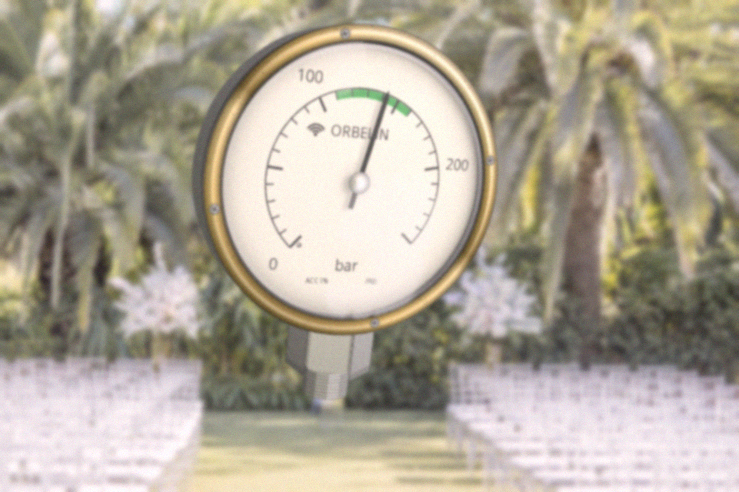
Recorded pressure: 140 bar
